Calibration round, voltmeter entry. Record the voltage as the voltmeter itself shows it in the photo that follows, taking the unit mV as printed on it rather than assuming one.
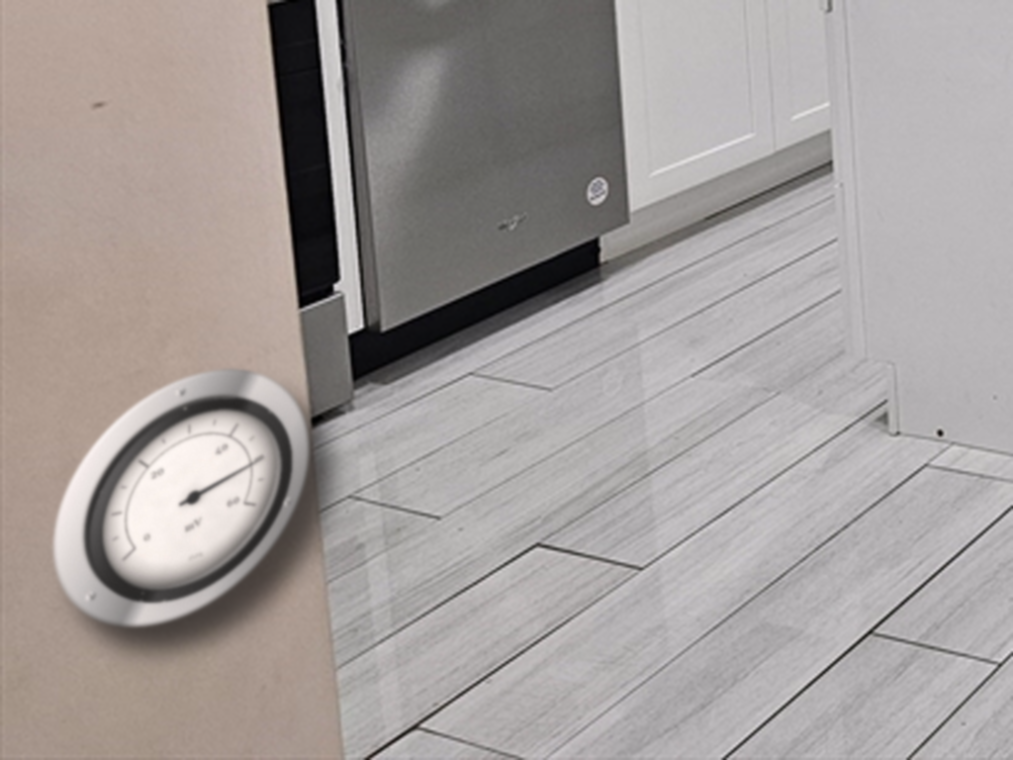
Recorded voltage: 50 mV
